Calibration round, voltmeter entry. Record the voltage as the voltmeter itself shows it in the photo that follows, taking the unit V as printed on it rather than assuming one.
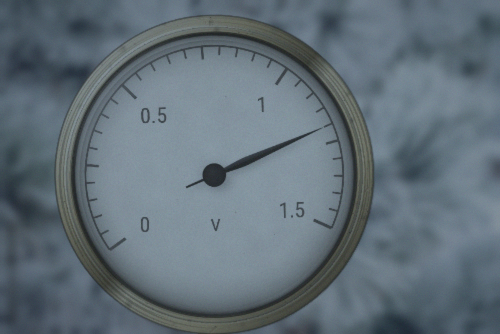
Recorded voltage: 1.2 V
